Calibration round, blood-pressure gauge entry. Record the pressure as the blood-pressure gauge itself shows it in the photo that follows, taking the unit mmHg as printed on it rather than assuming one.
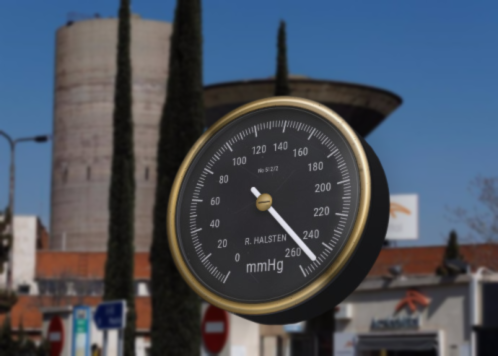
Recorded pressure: 250 mmHg
